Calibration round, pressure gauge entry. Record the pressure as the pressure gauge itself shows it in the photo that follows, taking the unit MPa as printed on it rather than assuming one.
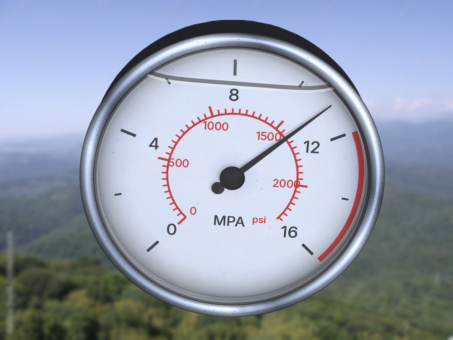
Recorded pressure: 11 MPa
